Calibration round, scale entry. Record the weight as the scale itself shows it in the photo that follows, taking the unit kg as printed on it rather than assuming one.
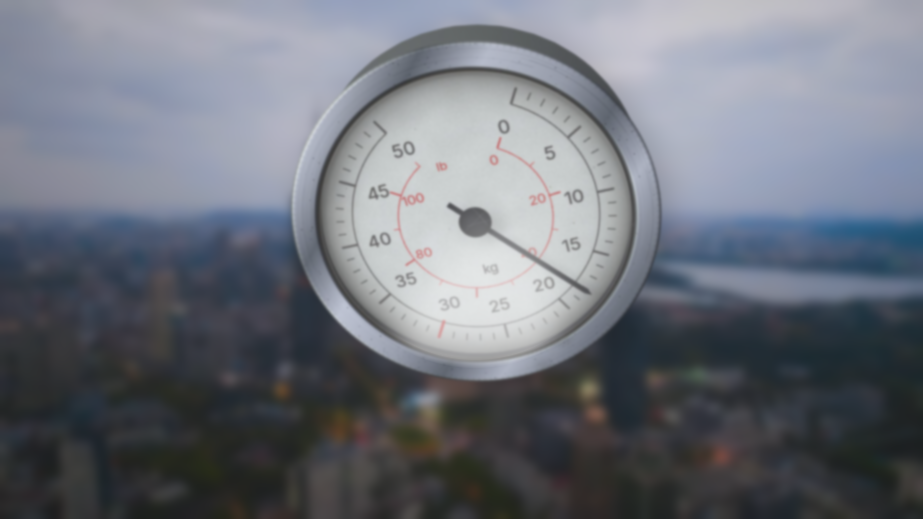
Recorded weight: 18 kg
